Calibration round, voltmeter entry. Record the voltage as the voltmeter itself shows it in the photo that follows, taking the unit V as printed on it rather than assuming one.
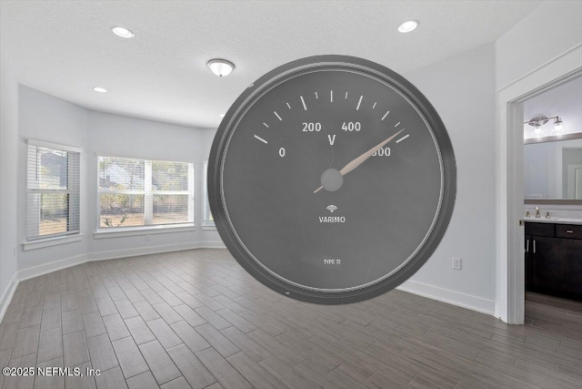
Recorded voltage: 575 V
